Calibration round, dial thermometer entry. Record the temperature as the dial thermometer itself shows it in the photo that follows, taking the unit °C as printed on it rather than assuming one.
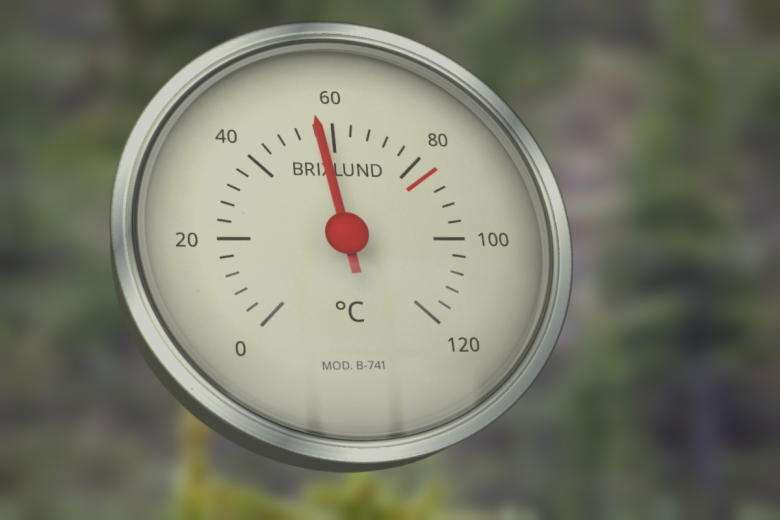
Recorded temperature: 56 °C
